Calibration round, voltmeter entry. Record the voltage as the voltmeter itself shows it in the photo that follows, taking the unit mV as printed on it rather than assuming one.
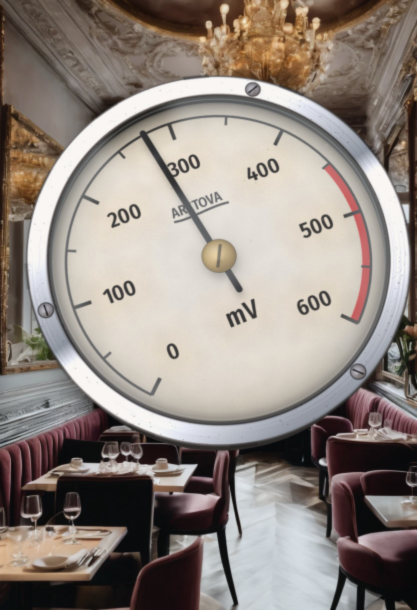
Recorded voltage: 275 mV
